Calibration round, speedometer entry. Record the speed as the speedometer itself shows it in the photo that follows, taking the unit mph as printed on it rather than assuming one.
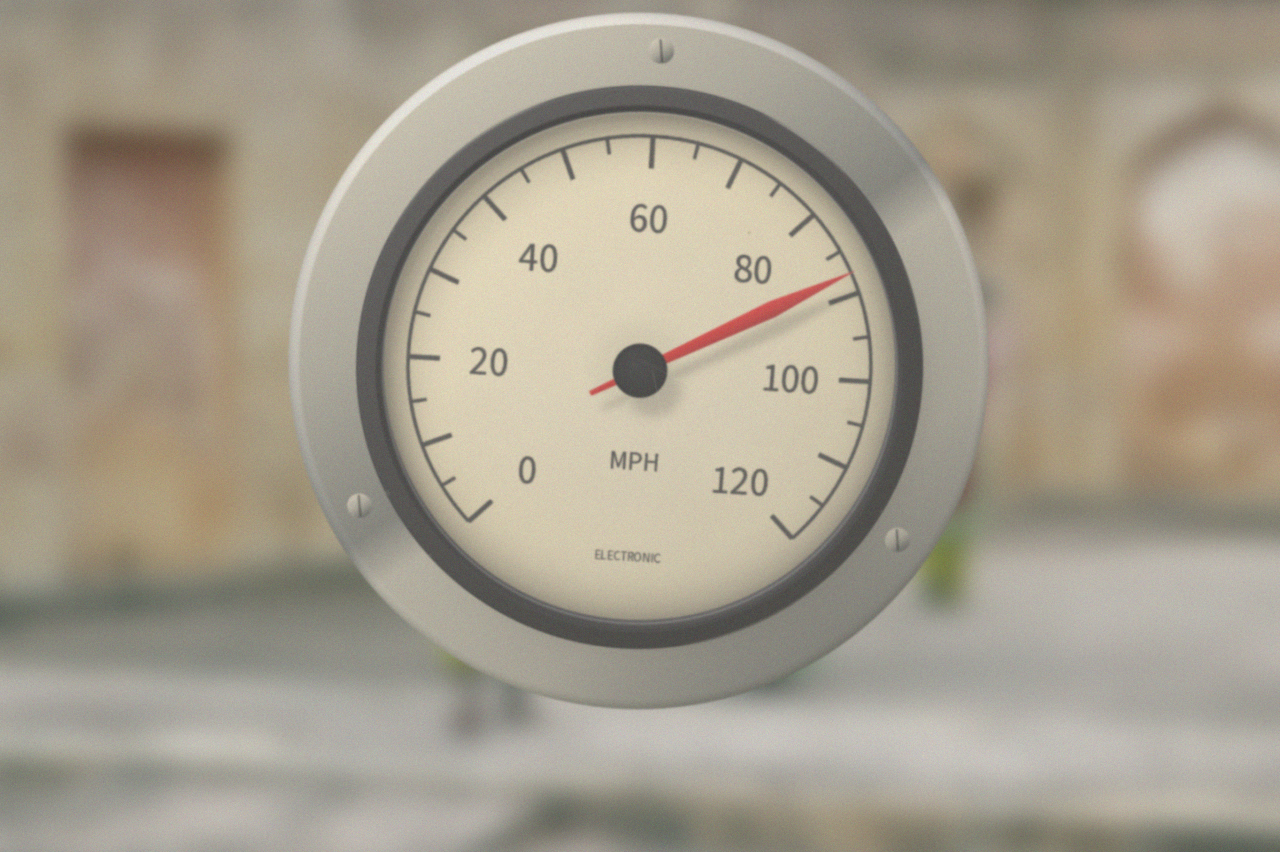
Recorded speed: 87.5 mph
